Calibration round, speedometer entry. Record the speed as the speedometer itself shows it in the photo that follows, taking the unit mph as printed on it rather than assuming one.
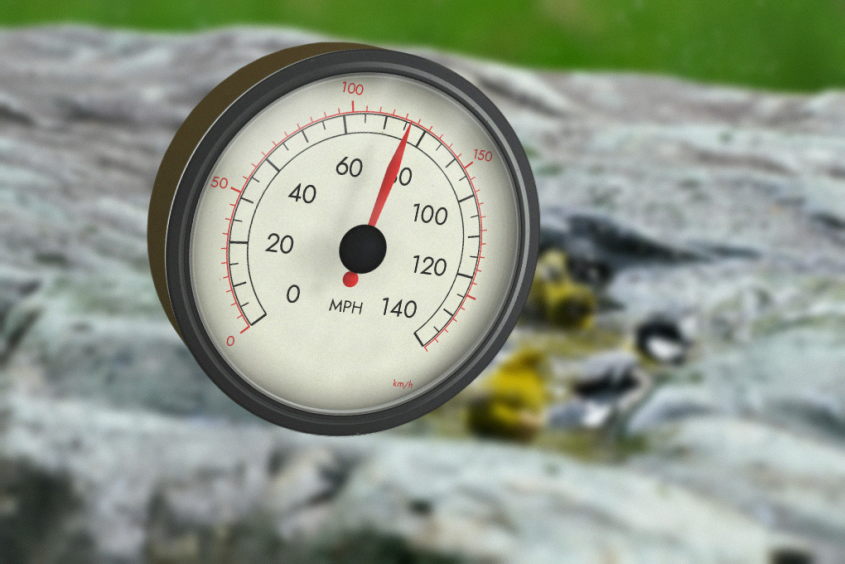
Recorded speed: 75 mph
